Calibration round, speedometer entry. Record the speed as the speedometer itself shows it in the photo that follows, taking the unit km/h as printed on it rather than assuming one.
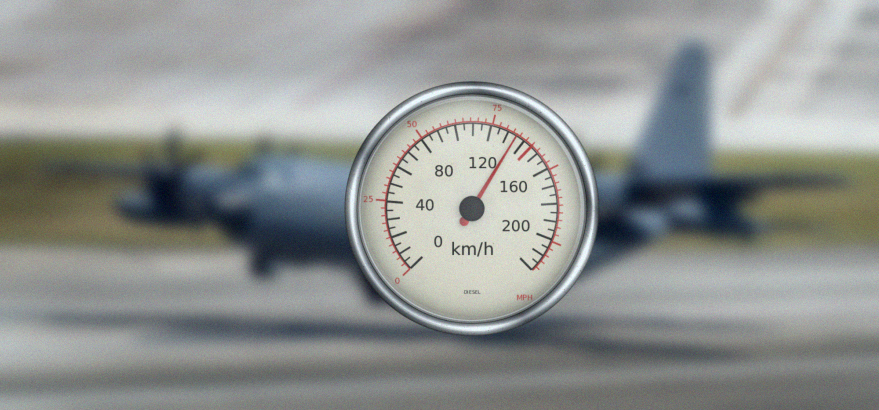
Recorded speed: 135 km/h
